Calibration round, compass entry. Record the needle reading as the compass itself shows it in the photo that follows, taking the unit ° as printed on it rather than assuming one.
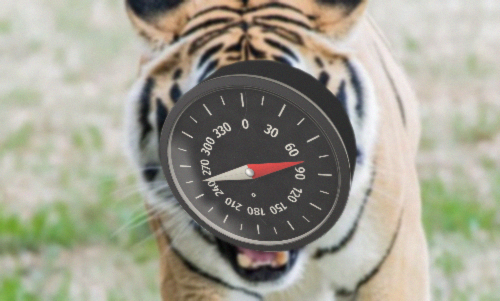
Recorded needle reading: 75 °
